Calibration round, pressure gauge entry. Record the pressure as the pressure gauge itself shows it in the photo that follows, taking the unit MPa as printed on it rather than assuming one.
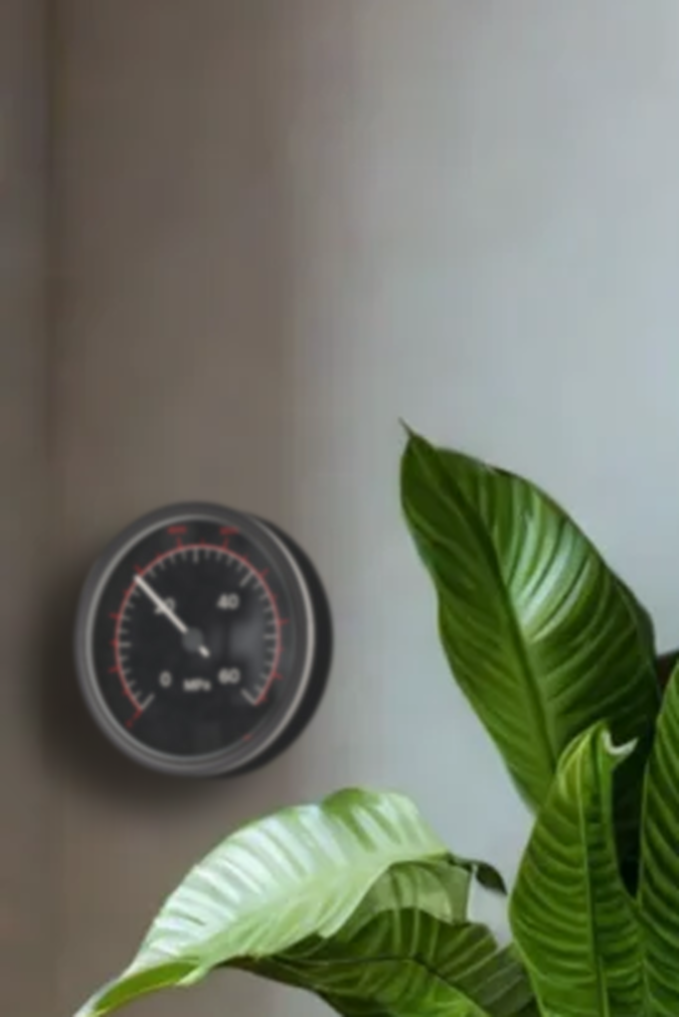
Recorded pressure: 20 MPa
